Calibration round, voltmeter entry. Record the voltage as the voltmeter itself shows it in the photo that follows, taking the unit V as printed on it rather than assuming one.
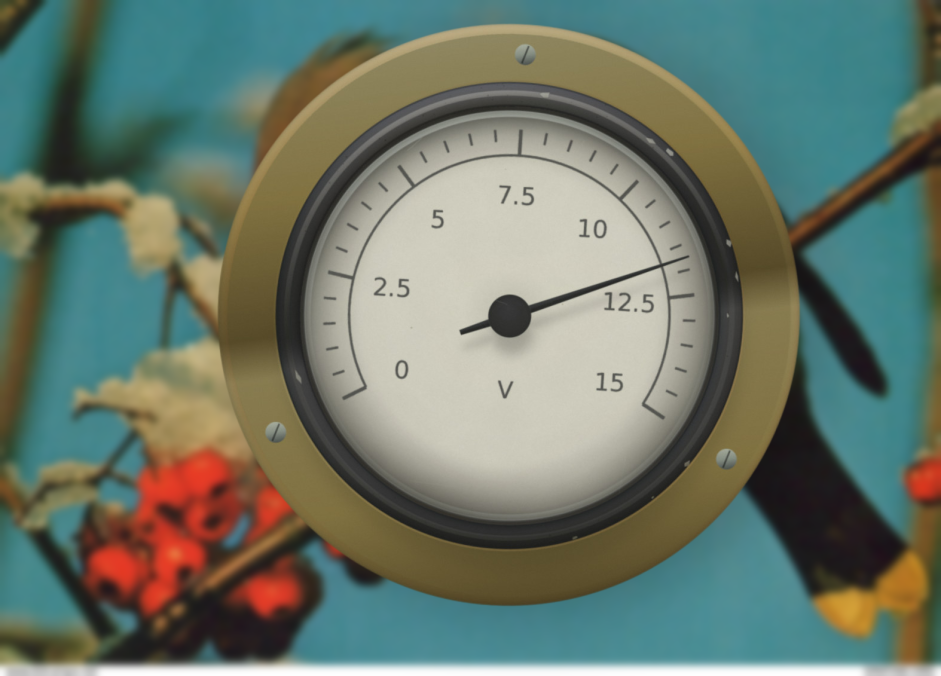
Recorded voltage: 11.75 V
